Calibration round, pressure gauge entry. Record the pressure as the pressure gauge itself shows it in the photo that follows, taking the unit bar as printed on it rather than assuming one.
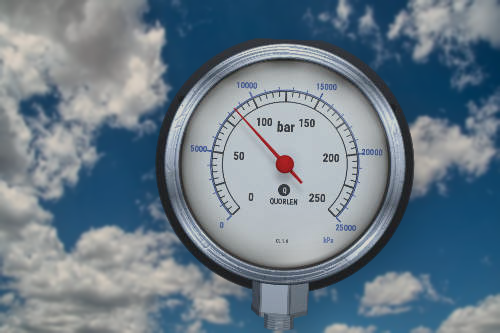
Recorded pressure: 85 bar
